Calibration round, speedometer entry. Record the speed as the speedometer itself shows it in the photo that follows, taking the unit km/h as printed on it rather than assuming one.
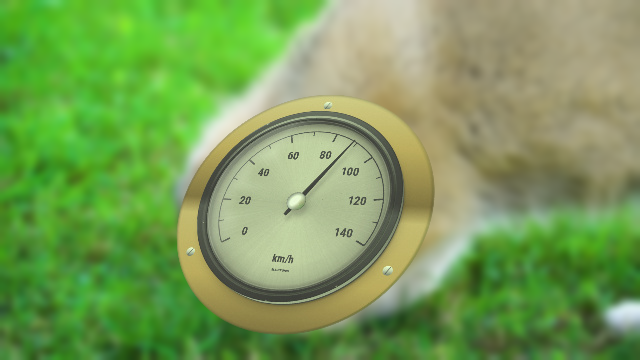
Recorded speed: 90 km/h
